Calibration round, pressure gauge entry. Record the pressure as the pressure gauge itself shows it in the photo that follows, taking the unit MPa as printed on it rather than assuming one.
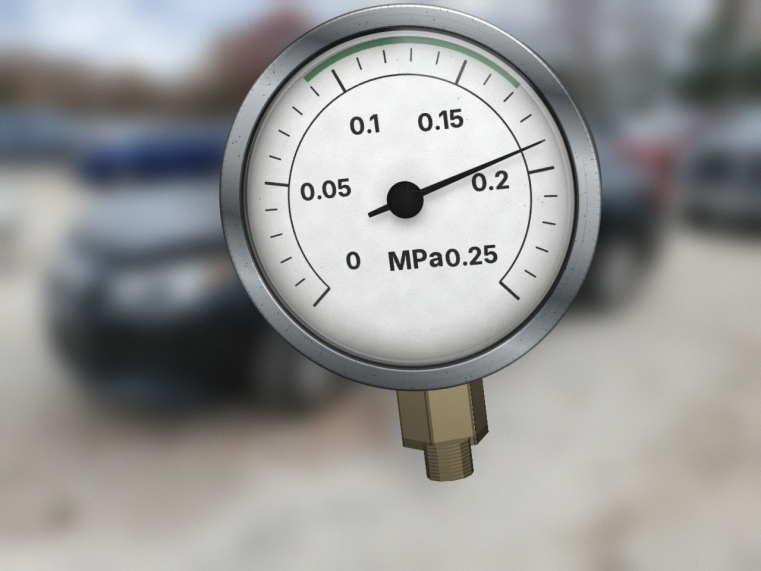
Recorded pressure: 0.19 MPa
